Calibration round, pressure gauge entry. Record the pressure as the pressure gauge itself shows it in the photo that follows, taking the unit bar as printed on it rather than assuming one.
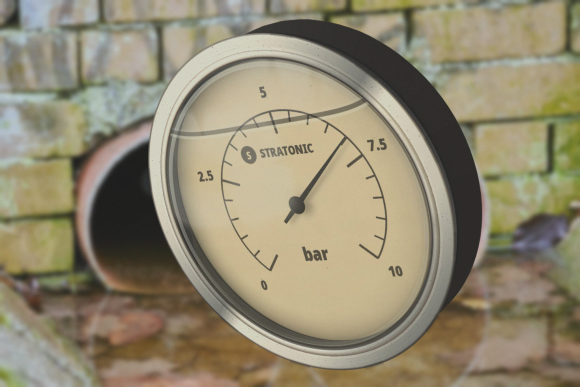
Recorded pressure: 7 bar
